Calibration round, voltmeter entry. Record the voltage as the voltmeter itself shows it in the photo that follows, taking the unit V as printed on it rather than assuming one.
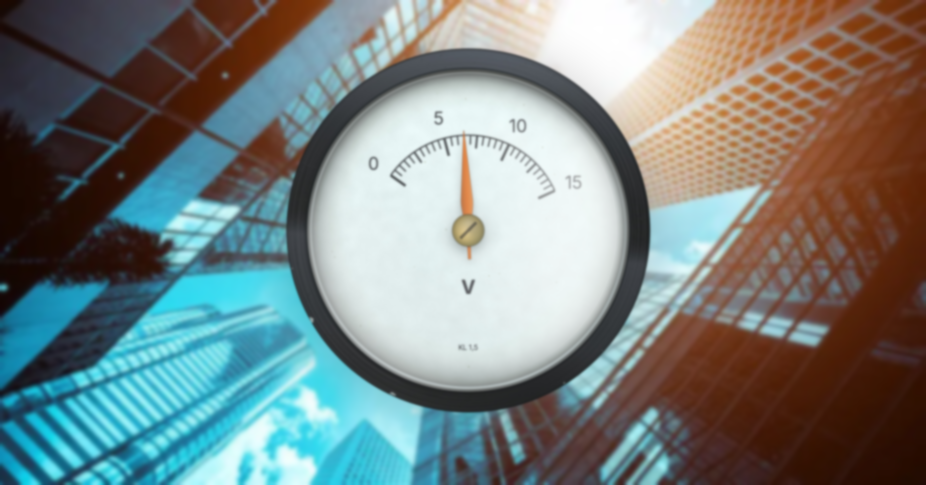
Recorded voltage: 6.5 V
